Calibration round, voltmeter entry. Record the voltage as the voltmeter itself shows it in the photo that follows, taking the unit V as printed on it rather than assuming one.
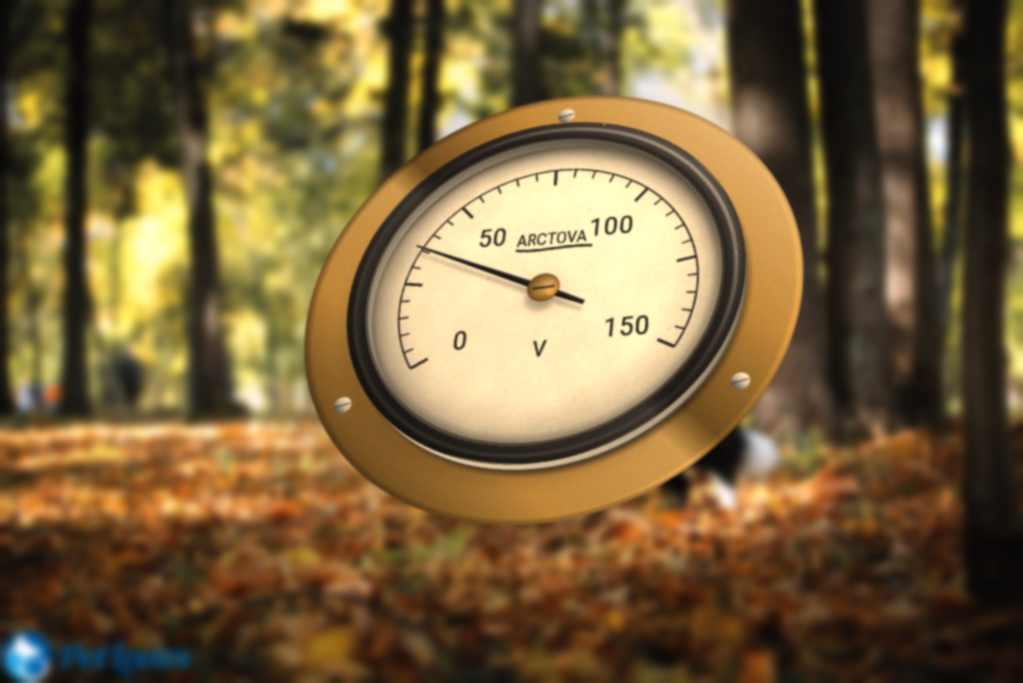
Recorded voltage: 35 V
